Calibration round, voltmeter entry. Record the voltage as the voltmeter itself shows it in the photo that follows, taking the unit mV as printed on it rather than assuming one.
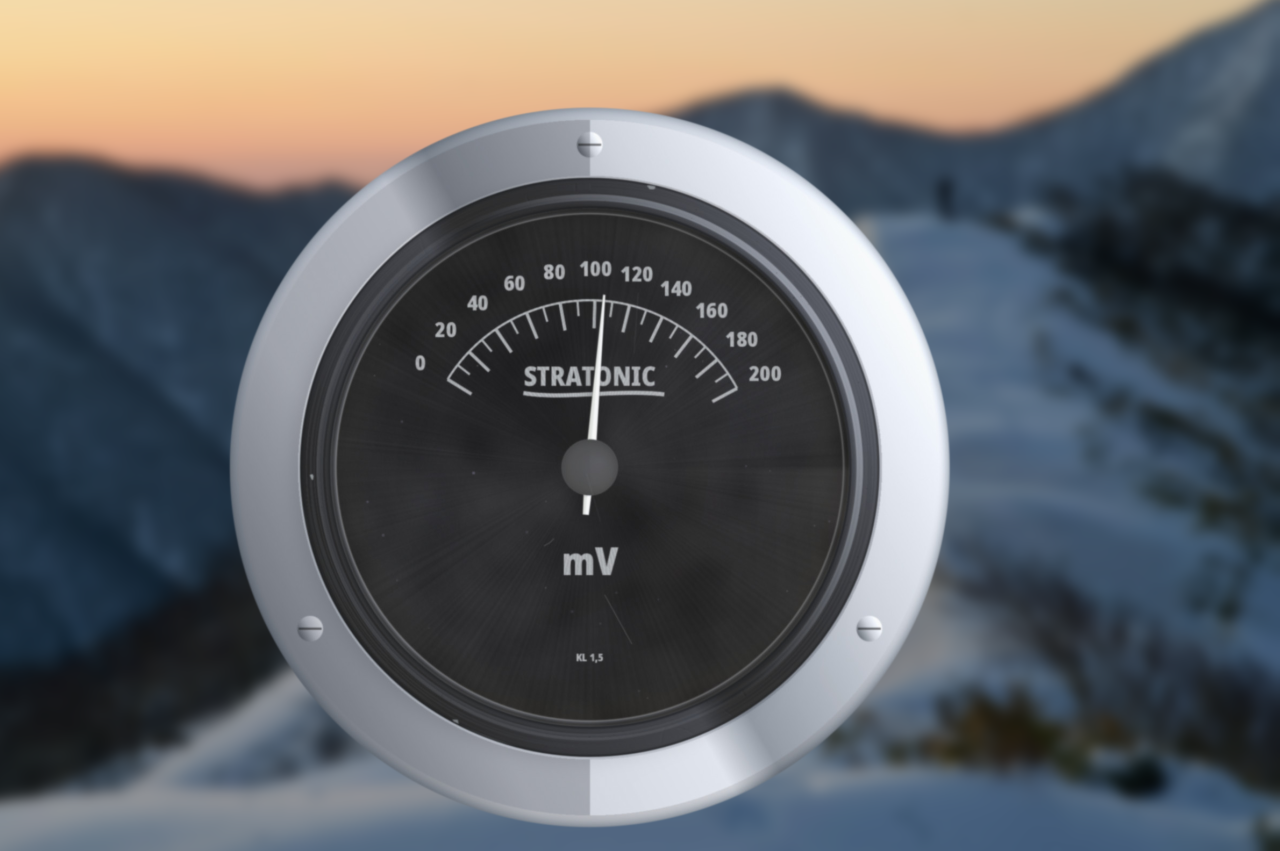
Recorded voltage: 105 mV
